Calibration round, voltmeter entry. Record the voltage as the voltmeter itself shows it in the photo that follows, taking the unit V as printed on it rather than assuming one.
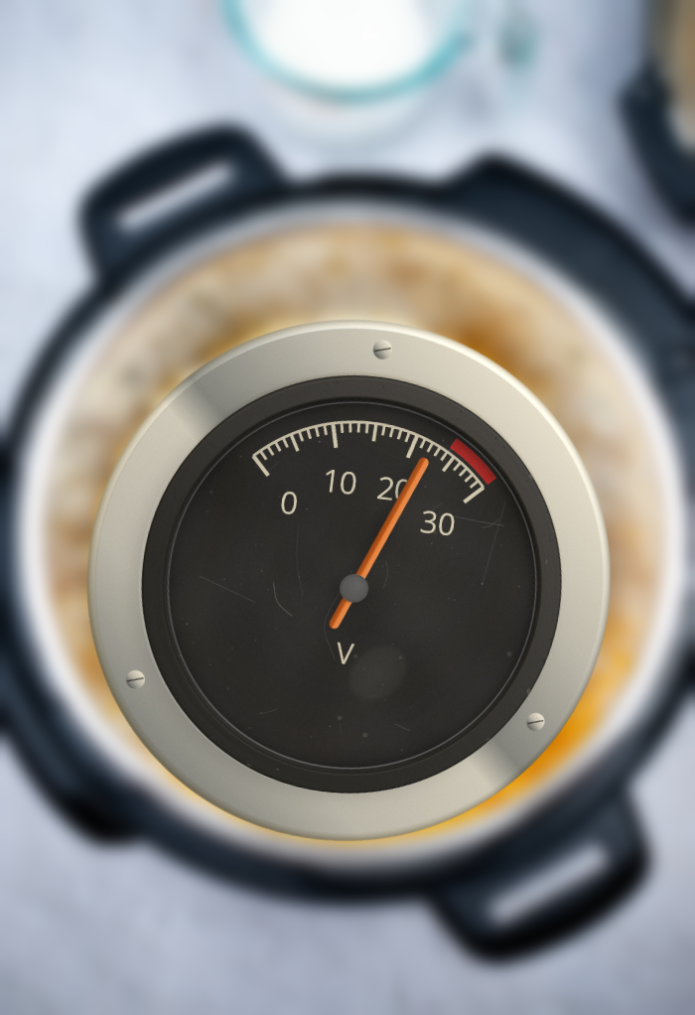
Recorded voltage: 22 V
